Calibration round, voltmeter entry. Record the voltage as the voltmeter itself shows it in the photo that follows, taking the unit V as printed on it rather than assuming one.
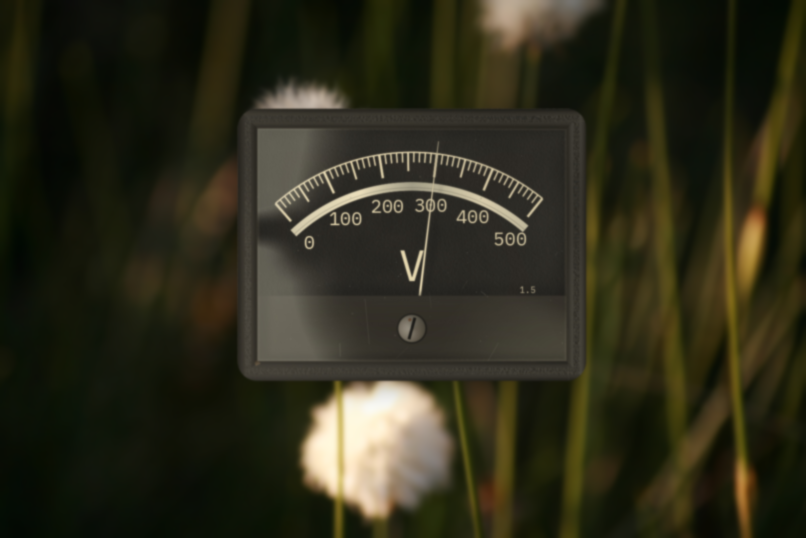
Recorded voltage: 300 V
